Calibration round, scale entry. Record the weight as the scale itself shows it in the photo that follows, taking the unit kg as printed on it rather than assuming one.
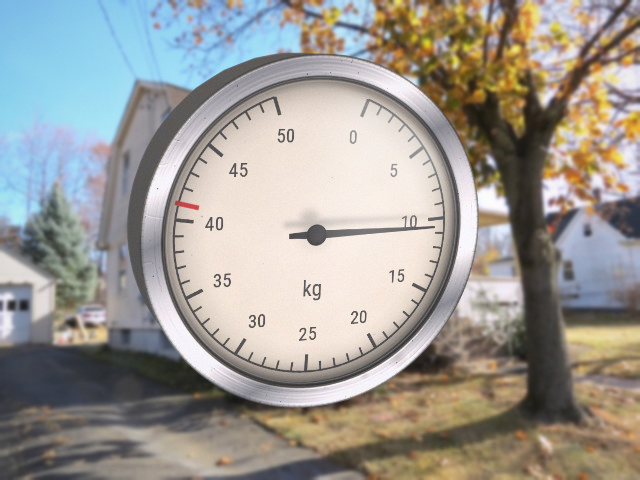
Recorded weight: 10.5 kg
